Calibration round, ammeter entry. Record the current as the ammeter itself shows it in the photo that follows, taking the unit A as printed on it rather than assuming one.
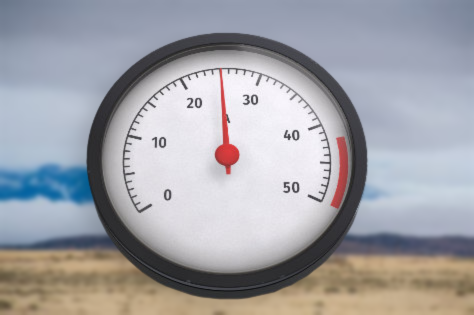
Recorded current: 25 A
